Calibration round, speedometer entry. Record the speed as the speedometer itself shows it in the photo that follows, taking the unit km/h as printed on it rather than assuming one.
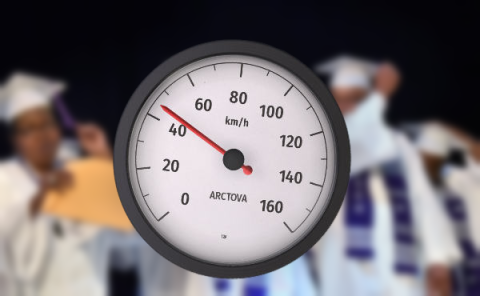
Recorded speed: 45 km/h
